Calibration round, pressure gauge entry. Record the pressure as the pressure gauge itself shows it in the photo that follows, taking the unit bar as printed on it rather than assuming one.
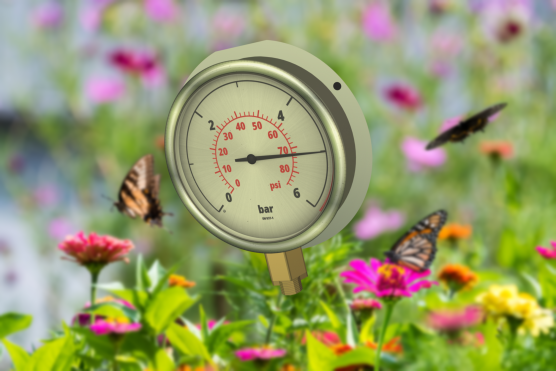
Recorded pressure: 5 bar
